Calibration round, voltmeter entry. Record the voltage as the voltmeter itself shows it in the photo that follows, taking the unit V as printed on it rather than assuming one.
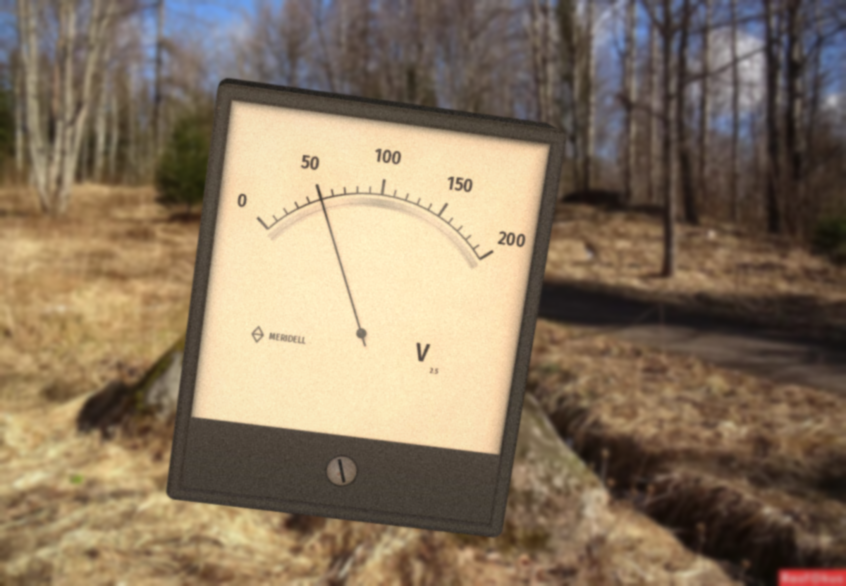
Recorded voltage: 50 V
